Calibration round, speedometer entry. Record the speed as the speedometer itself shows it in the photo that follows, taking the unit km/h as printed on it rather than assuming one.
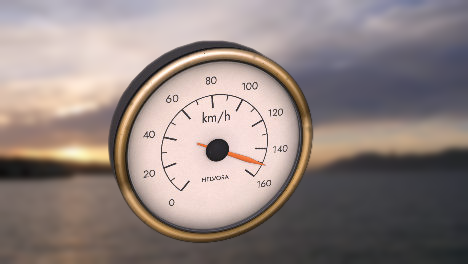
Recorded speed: 150 km/h
